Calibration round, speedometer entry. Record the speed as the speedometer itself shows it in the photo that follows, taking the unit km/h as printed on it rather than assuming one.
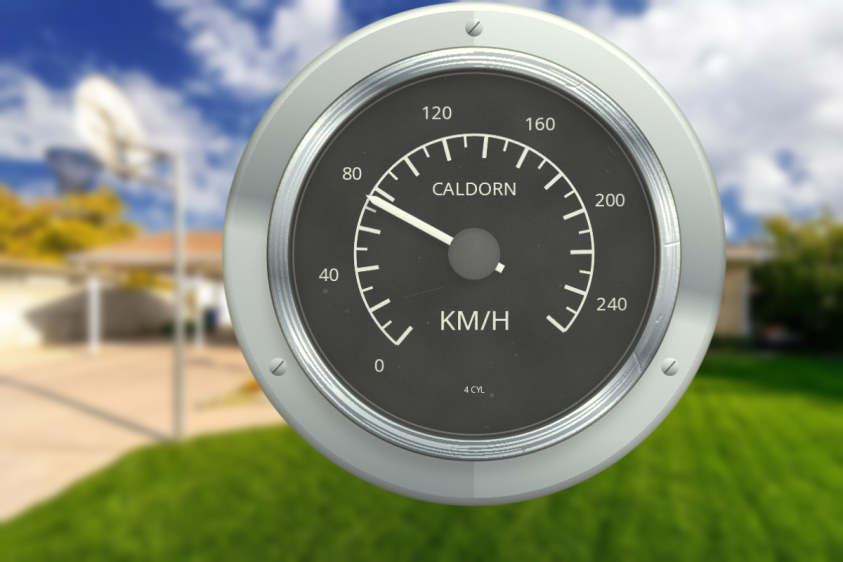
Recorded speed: 75 km/h
